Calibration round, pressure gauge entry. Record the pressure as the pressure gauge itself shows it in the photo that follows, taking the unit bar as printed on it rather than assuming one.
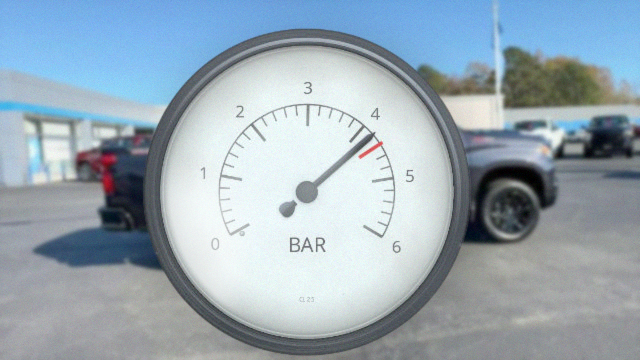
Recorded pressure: 4.2 bar
